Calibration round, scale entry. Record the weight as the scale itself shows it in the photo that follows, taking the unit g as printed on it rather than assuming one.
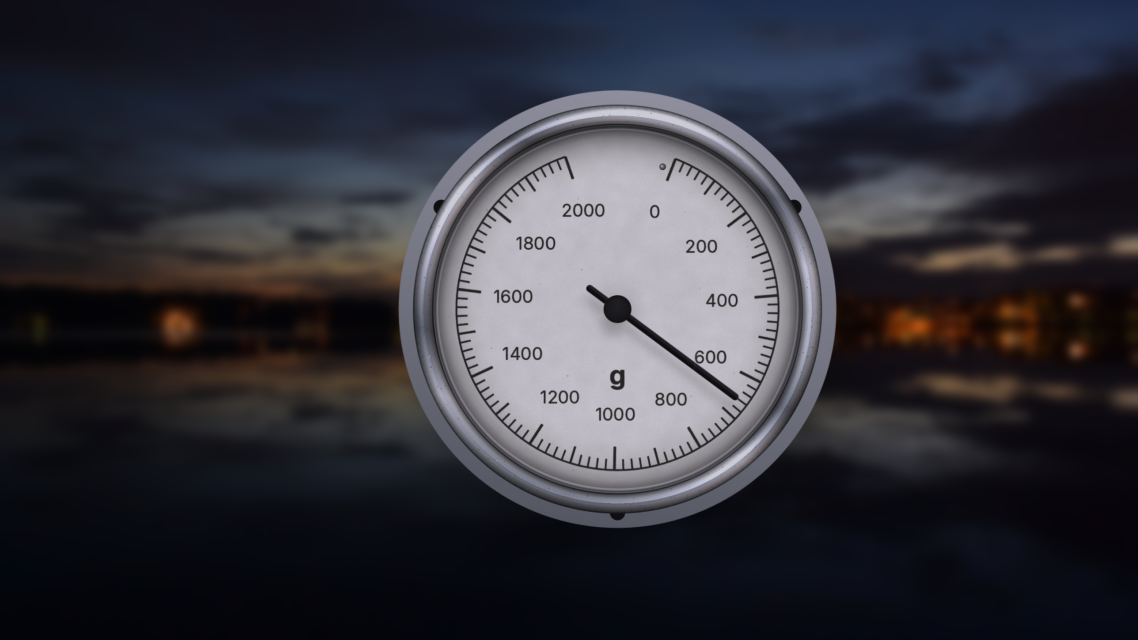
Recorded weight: 660 g
